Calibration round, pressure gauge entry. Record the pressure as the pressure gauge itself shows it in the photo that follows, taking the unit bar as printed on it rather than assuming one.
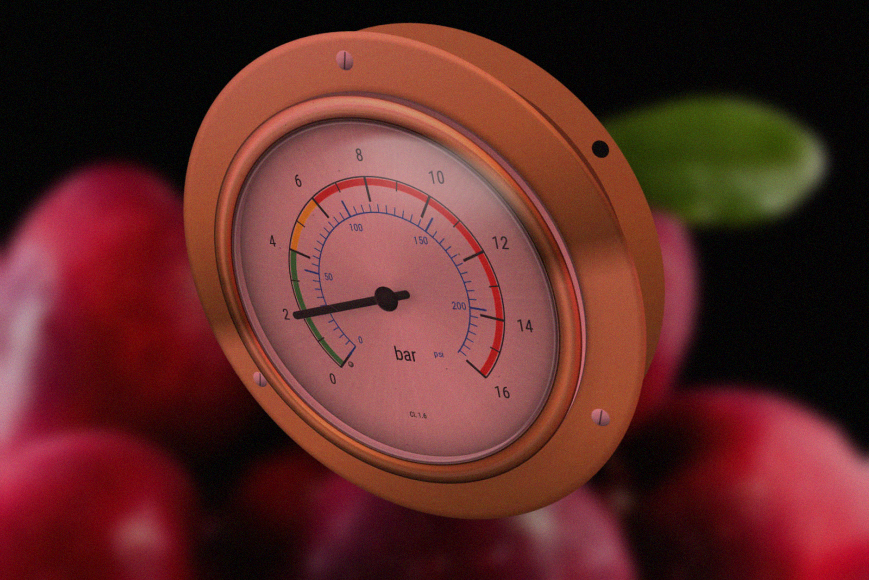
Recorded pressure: 2 bar
